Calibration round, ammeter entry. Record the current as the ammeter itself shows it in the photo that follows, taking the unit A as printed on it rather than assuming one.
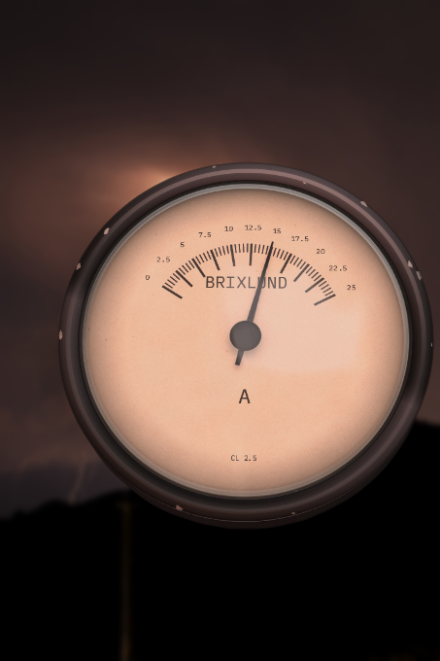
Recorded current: 15 A
